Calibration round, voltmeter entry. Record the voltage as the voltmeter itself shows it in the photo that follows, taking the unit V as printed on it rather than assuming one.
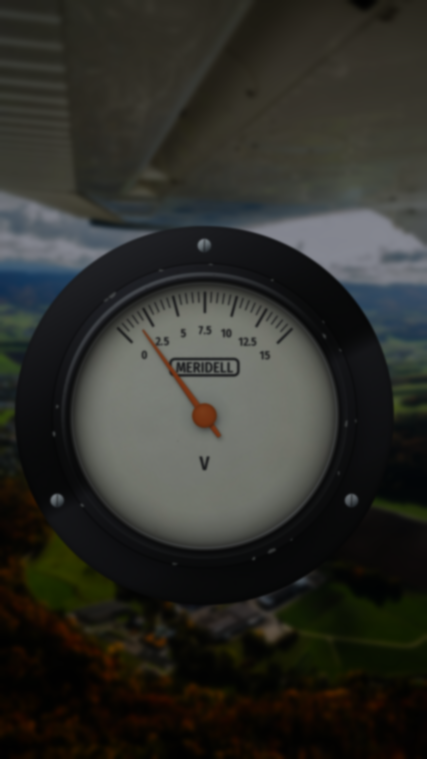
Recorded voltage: 1.5 V
